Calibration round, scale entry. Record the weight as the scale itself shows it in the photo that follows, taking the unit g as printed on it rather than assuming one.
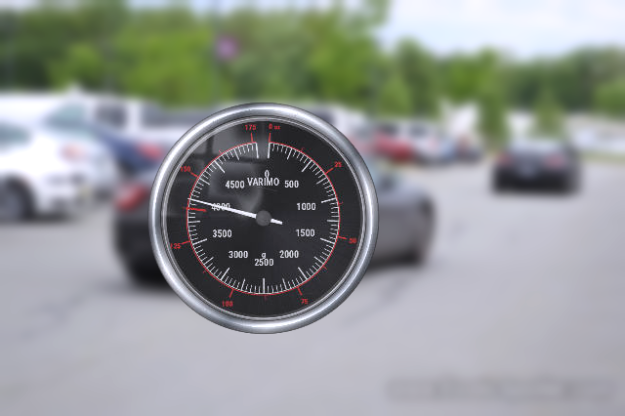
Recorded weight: 4000 g
